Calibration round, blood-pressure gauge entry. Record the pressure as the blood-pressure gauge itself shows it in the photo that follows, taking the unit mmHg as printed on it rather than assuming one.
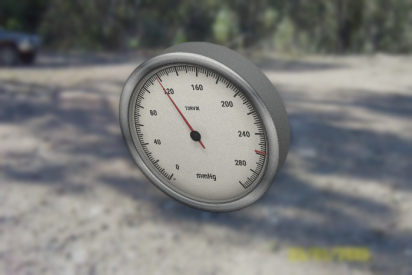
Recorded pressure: 120 mmHg
